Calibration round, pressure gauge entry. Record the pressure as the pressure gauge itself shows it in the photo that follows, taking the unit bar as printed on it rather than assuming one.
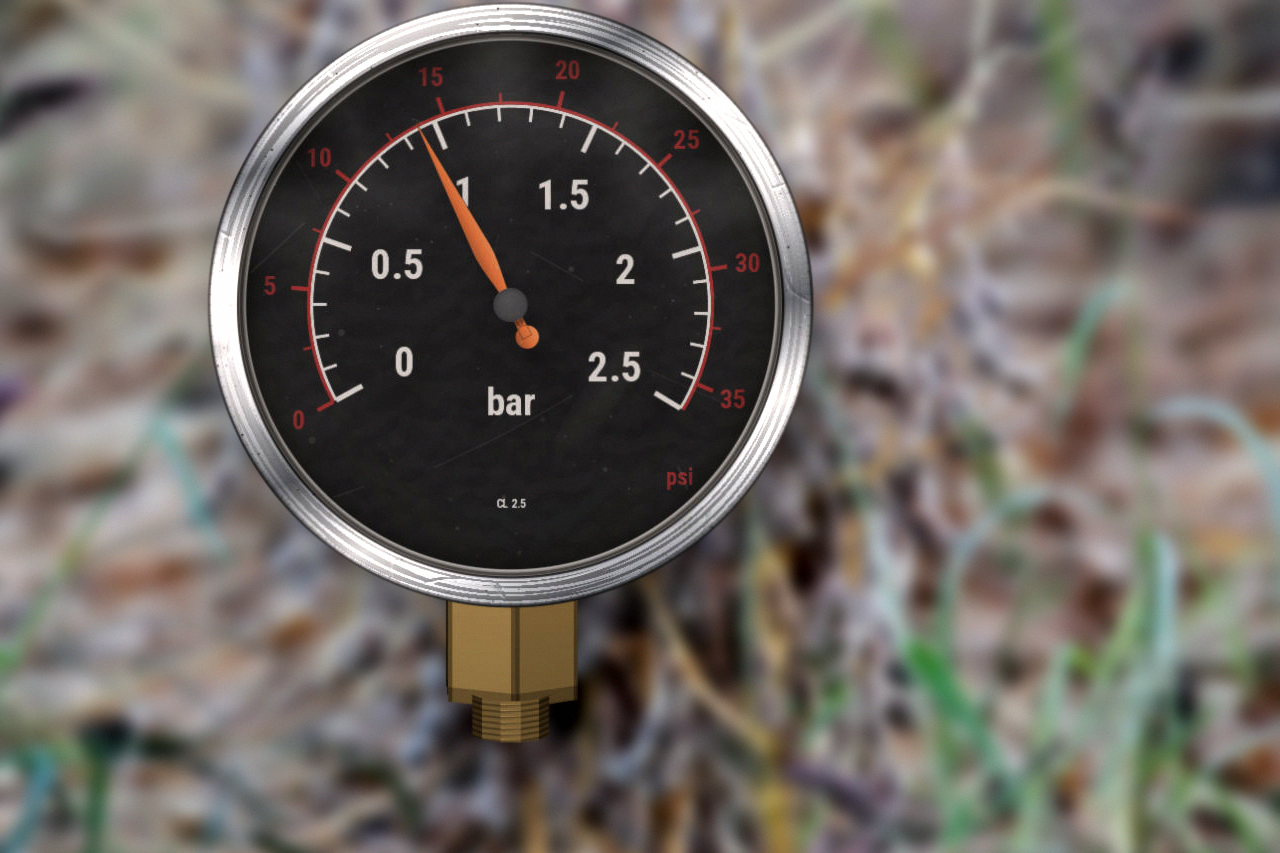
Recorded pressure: 0.95 bar
